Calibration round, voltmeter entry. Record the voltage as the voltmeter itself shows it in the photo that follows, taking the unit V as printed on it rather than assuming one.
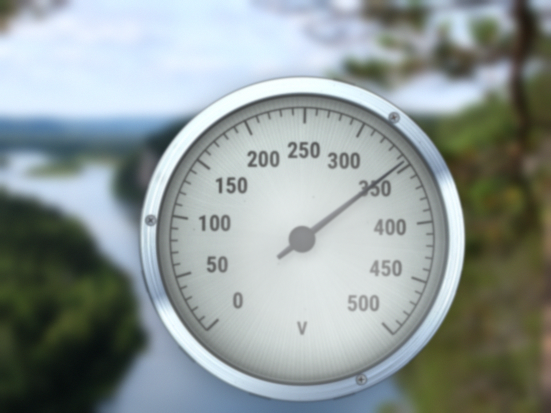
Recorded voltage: 345 V
